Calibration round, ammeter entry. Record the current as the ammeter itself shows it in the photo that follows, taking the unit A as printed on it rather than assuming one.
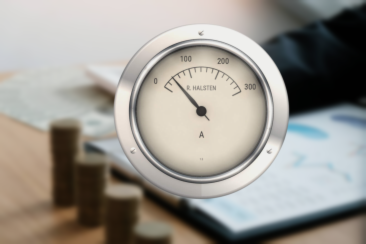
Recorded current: 40 A
